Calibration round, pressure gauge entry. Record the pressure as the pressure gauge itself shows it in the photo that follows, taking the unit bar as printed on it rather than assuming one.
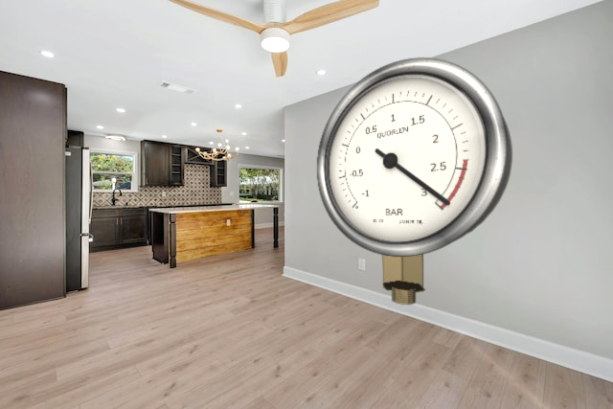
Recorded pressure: 2.9 bar
